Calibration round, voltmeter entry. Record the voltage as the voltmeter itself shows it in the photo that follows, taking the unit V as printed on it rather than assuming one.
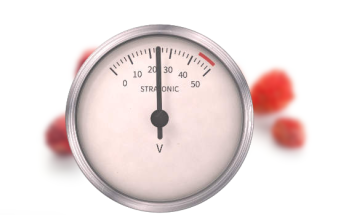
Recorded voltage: 24 V
